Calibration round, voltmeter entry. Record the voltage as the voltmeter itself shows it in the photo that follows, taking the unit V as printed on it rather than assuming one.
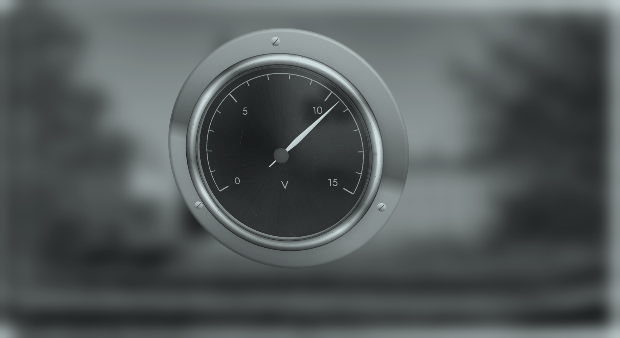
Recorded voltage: 10.5 V
